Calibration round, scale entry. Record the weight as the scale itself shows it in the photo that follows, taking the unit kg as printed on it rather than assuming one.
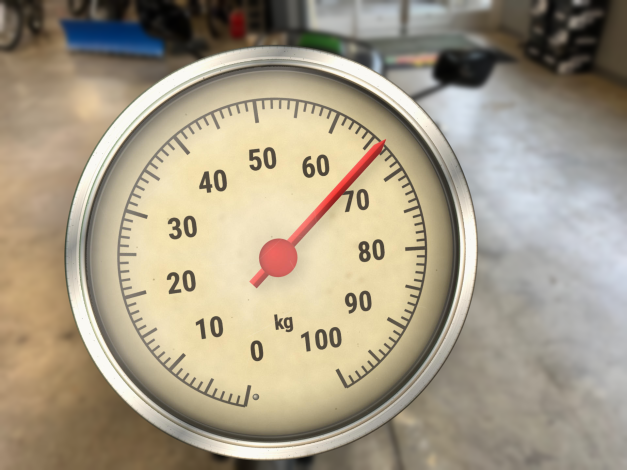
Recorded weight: 66 kg
